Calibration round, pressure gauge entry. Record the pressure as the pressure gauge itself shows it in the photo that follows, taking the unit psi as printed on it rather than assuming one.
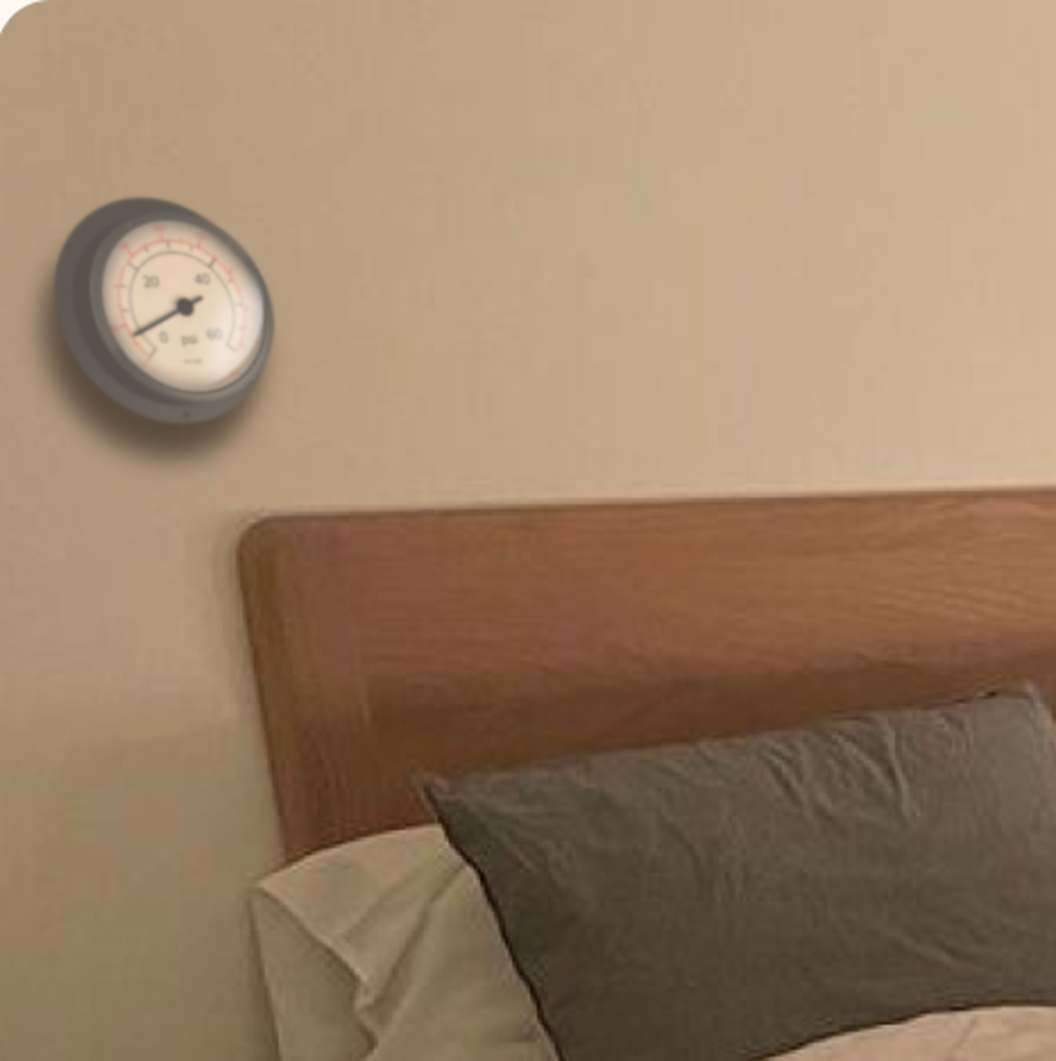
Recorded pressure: 5 psi
